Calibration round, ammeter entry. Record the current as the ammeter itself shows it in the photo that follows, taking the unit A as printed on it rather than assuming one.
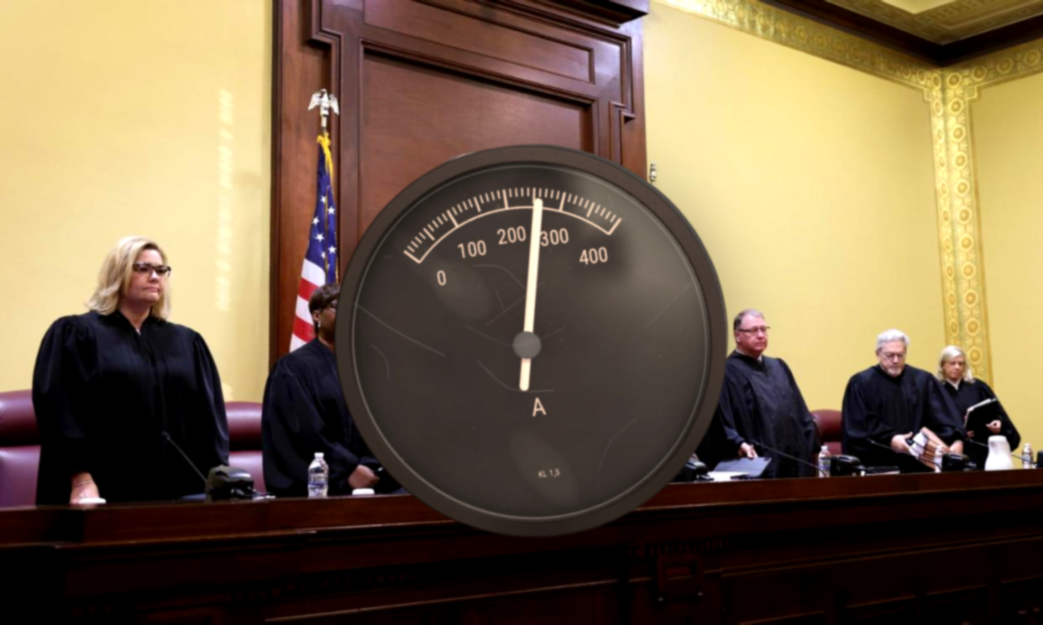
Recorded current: 260 A
